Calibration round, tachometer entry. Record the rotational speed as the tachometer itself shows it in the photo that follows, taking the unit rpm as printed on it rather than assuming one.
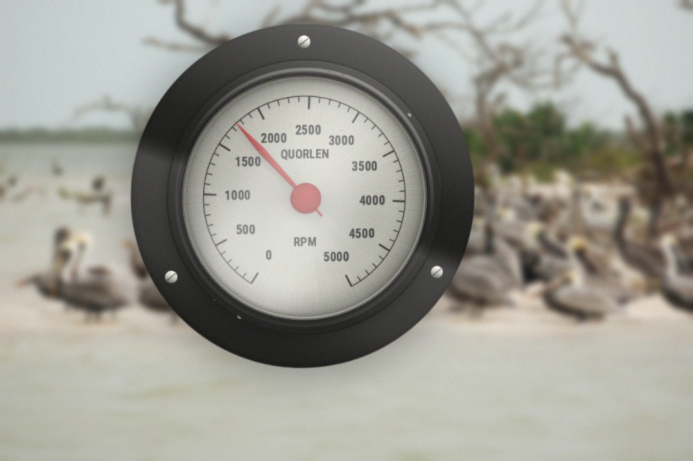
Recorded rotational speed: 1750 rpm
